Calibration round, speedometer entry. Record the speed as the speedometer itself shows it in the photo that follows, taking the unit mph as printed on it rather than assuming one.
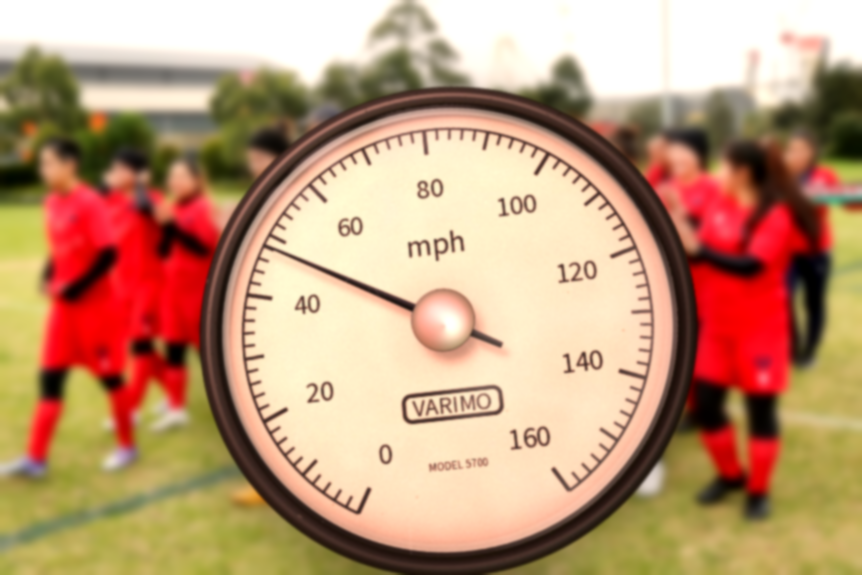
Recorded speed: 48 mph
